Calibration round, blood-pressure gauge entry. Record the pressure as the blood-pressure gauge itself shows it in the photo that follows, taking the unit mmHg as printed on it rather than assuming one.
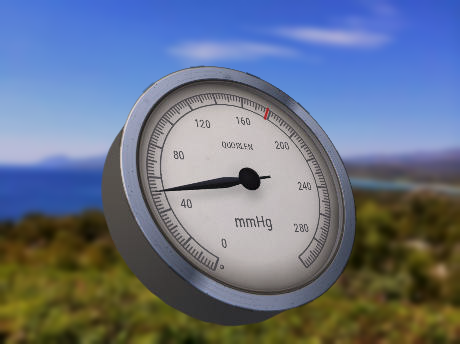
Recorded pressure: 50 mmHg
